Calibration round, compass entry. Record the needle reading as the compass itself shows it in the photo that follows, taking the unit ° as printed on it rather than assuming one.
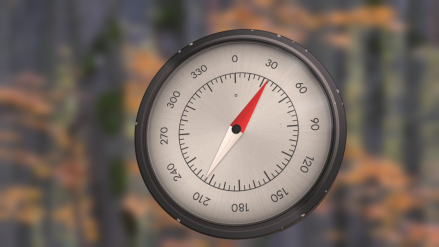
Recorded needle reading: 35 °
